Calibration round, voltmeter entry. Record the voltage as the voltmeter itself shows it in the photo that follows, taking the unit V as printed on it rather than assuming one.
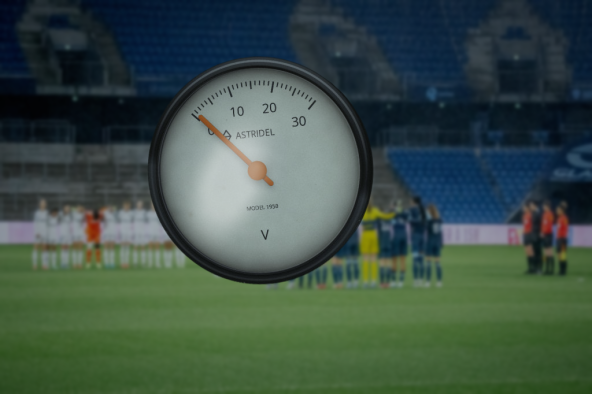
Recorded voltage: 1 V
